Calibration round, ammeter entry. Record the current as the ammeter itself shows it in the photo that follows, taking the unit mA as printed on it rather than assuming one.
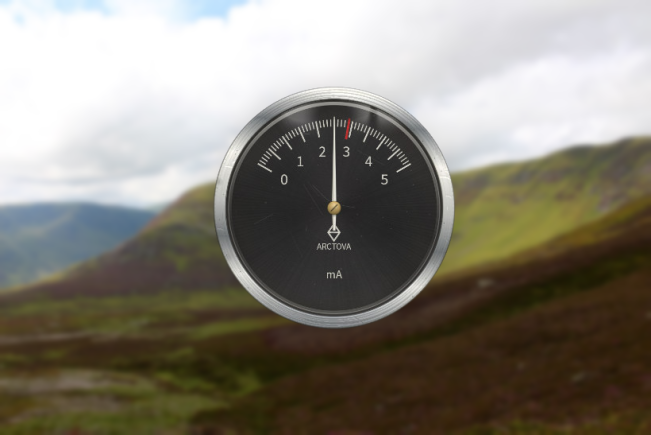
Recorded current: 2.5 mA
